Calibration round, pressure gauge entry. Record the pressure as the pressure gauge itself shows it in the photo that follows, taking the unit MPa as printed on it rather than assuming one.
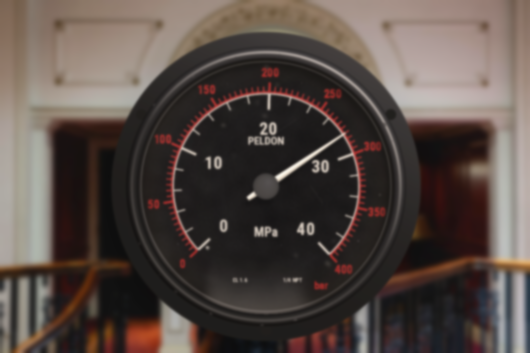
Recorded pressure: 28 MPa
